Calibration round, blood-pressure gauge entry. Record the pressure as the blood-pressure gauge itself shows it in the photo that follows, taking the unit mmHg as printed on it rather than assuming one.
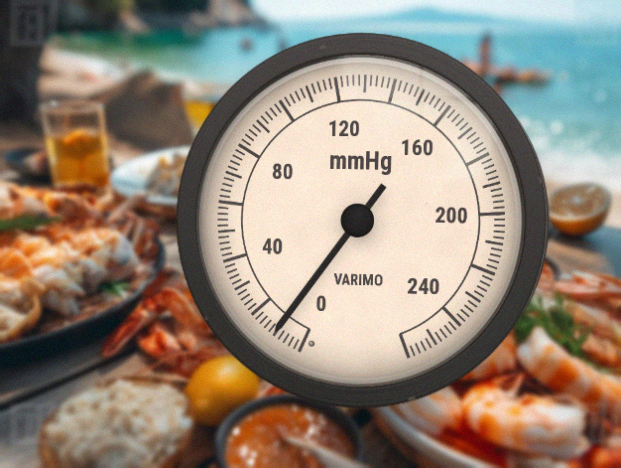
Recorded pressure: 10 mmHg
